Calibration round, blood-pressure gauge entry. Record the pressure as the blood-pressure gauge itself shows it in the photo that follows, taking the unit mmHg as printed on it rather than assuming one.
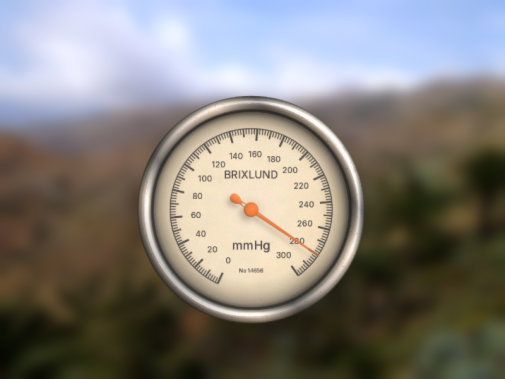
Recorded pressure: 280 mmHg
